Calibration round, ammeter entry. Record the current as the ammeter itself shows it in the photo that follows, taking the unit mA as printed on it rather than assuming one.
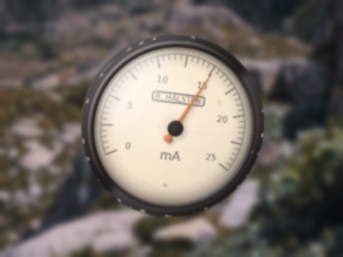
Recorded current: 15 mA
